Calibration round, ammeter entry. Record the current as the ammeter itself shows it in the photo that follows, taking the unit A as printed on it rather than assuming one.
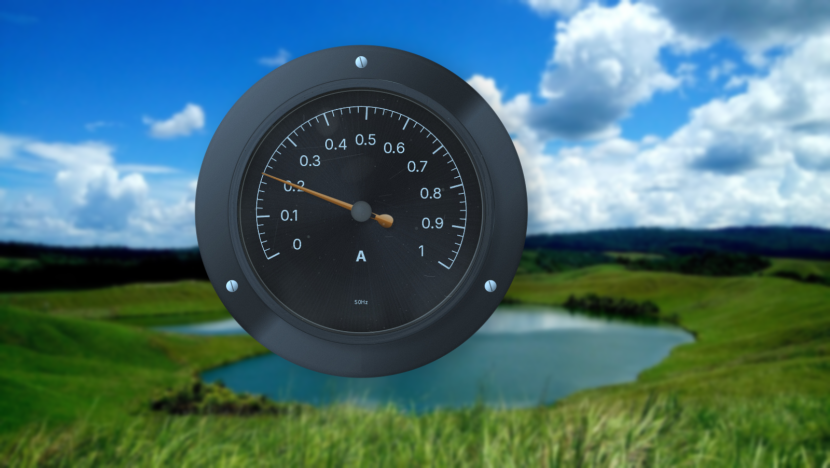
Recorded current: 0.2 A
